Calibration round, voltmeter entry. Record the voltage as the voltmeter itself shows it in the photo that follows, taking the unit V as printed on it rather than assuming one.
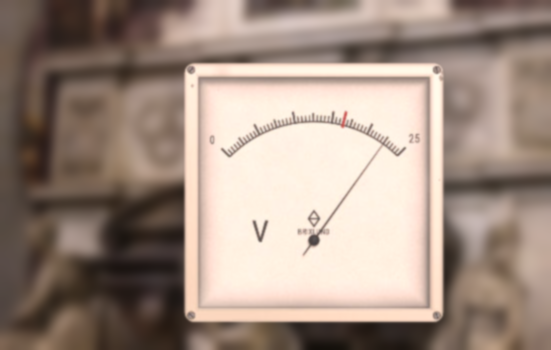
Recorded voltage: 22.5 V
